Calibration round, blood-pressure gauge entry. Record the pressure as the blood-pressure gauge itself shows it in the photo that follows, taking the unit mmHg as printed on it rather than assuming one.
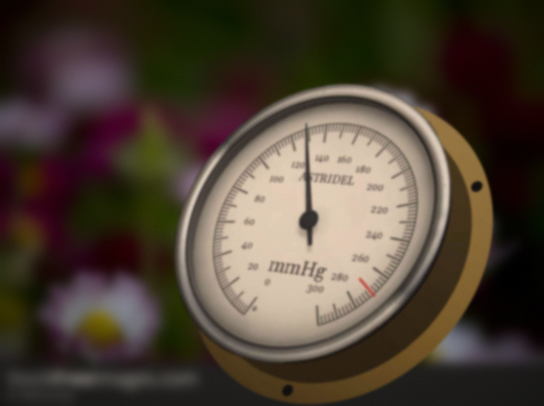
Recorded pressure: 130 mmHg
